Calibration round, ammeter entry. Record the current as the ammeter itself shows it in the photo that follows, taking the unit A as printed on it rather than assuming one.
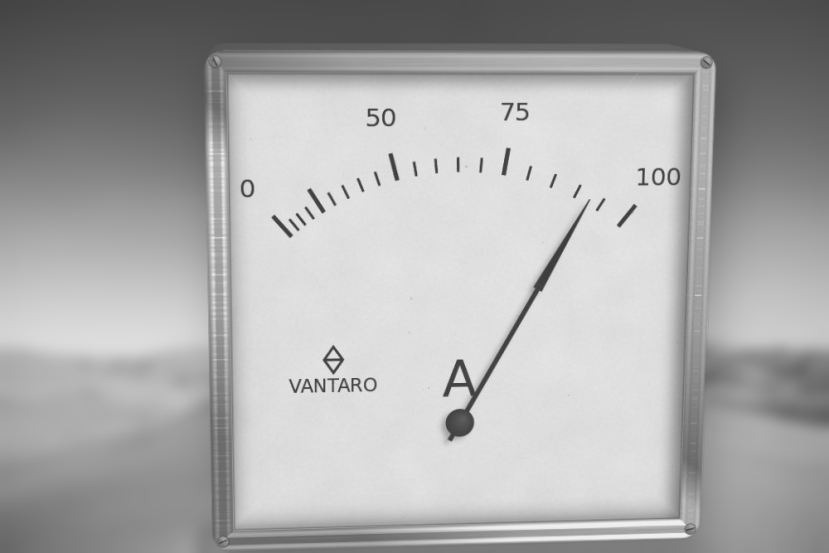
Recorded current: 92.5 A
